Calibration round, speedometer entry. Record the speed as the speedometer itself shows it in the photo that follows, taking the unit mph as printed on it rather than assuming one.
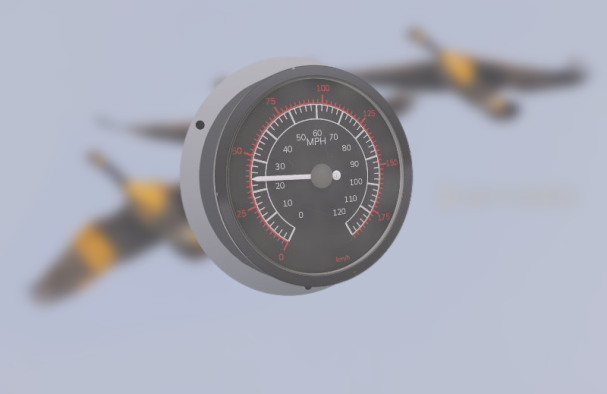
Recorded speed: 24 mph
